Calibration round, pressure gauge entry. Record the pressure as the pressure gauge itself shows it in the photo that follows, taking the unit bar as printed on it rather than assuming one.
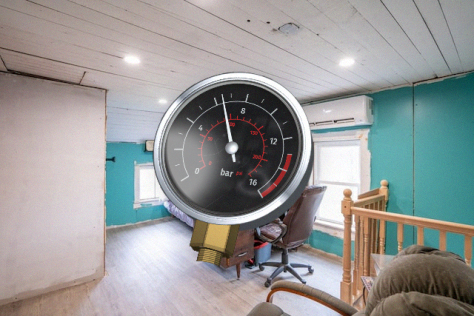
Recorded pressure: 6.5 bar
